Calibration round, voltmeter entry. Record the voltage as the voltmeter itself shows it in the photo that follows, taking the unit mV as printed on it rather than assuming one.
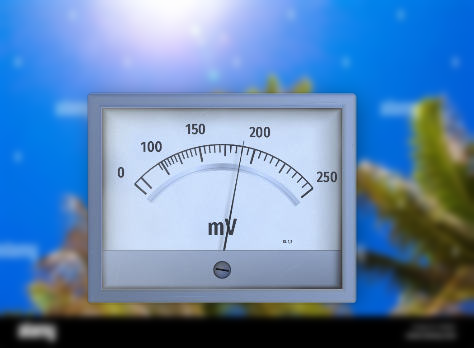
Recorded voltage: 190 mV
